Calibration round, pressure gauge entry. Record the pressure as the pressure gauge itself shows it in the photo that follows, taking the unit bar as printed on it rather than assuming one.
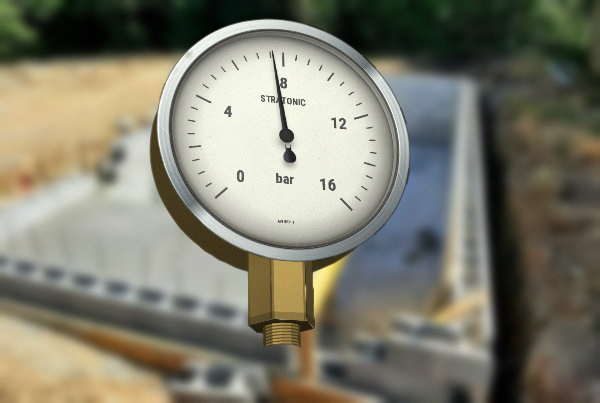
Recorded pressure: 7.5 bar
